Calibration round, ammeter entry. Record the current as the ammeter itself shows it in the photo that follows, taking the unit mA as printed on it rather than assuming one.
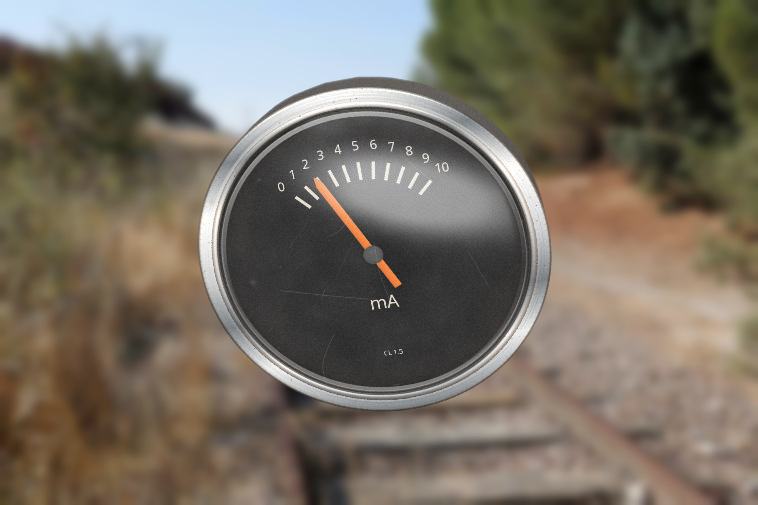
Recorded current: 2 mA
